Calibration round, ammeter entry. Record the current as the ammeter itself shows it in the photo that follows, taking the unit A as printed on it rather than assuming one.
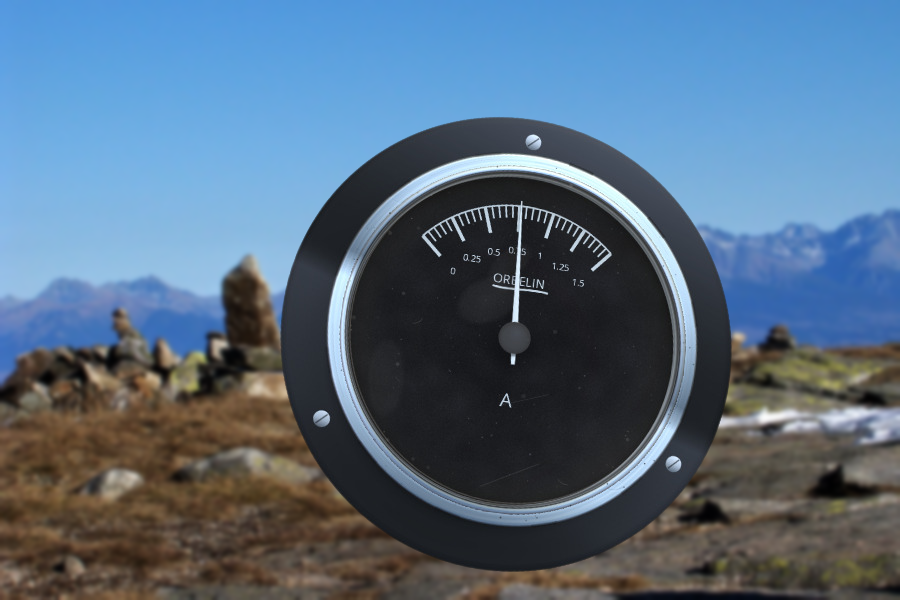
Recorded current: 0.75 A
